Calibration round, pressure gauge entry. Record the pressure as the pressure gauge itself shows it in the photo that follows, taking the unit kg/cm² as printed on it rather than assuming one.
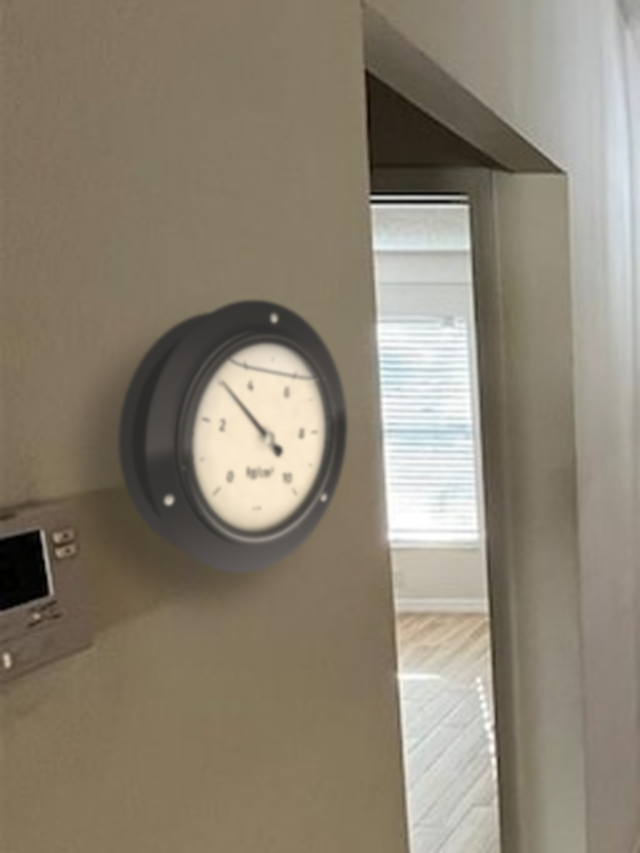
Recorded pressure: 3 kg/cm²
